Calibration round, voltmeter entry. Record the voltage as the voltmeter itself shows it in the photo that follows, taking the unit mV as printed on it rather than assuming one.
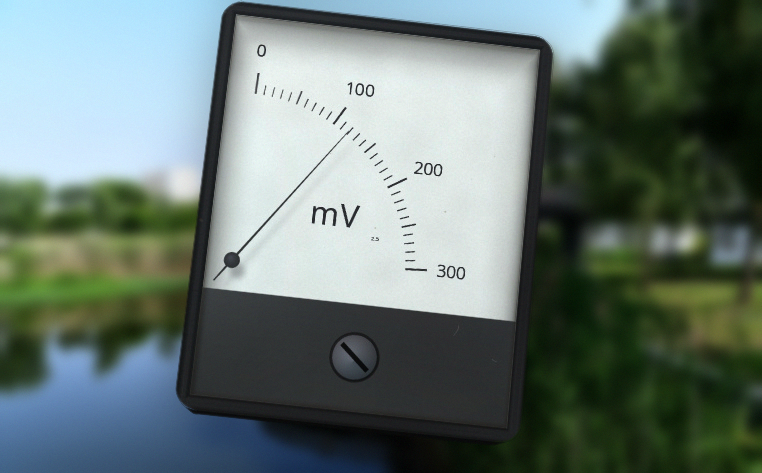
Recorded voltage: 120 mV
